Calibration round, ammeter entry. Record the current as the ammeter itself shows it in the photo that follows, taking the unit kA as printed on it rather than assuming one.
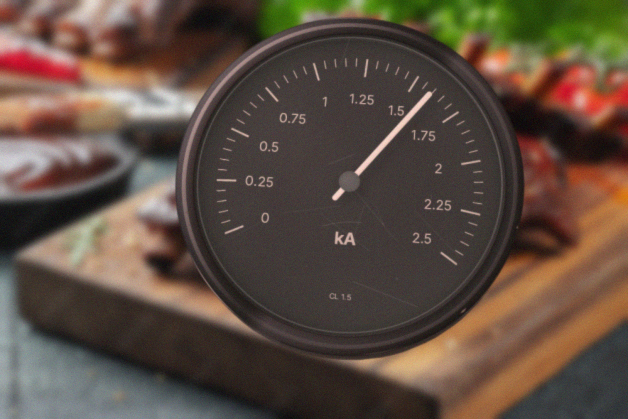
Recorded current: 1.6 kA
